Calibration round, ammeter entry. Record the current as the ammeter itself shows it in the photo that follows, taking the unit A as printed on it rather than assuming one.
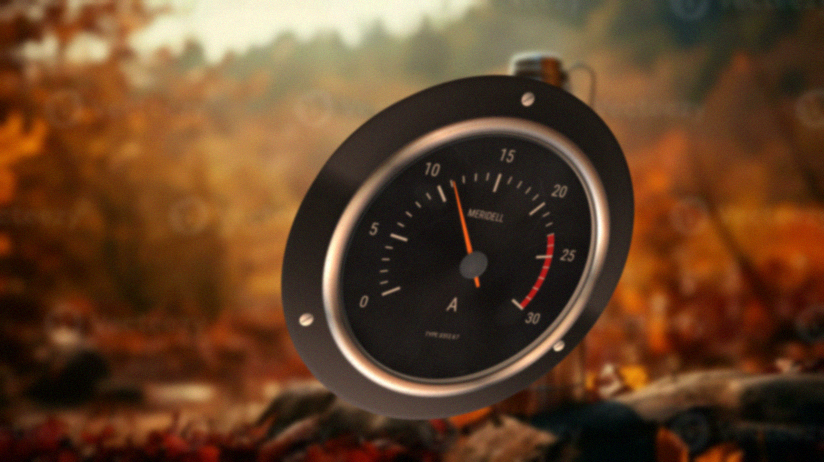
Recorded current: 11 A
